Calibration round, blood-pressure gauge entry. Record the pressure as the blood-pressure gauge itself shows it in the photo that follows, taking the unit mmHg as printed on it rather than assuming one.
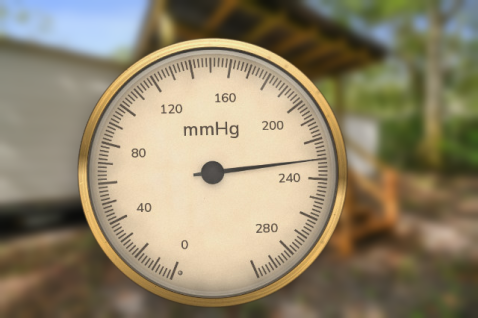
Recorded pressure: 230 mmHg
